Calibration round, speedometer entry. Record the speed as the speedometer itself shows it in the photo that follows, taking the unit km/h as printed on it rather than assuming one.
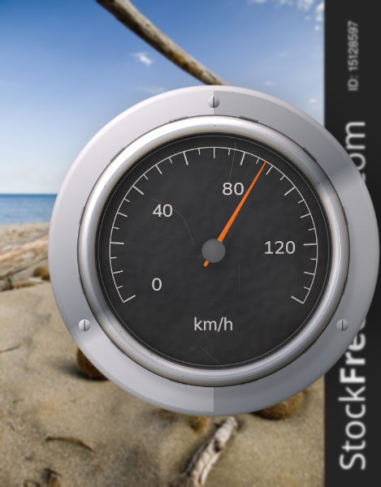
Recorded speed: 87.5 km/h
